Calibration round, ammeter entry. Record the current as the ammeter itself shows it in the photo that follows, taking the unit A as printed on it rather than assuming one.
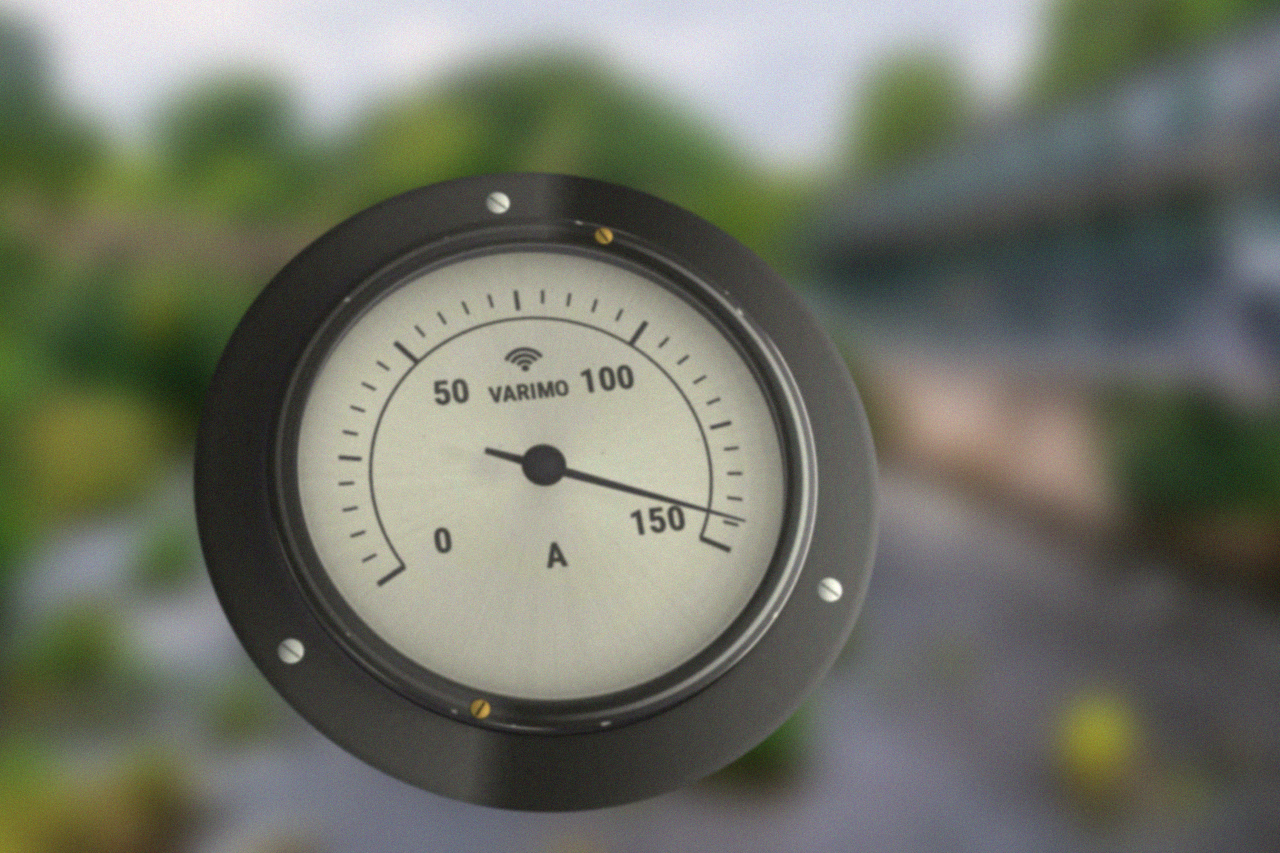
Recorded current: 145 A
